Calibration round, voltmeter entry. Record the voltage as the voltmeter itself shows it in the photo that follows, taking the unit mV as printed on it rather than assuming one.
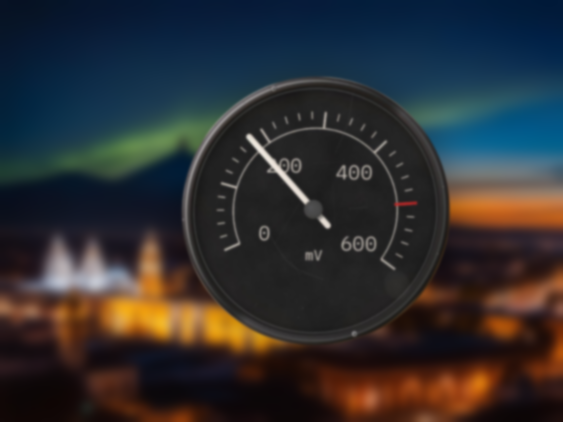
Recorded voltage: 180 mV
